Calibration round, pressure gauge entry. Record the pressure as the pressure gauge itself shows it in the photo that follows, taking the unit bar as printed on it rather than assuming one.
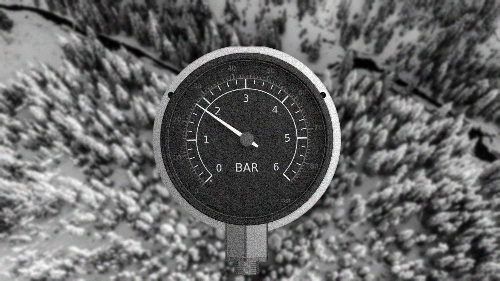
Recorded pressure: 1.8 bar
